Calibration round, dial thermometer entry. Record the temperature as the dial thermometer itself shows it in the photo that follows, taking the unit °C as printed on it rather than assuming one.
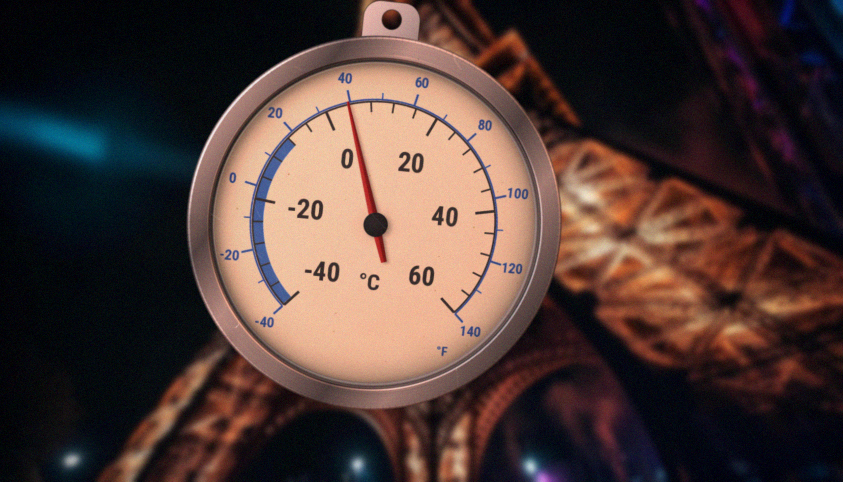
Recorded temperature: 4 °C
